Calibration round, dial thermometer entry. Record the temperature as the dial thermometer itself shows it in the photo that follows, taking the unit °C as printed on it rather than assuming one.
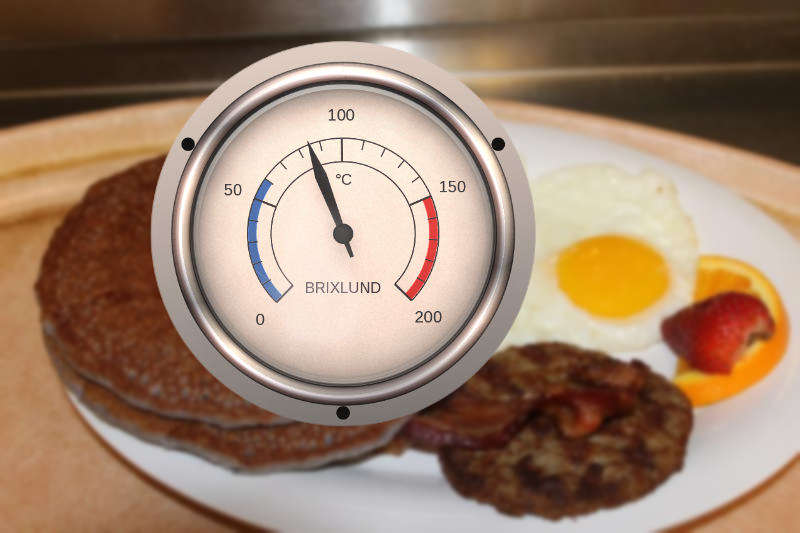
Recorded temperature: 85 °C
